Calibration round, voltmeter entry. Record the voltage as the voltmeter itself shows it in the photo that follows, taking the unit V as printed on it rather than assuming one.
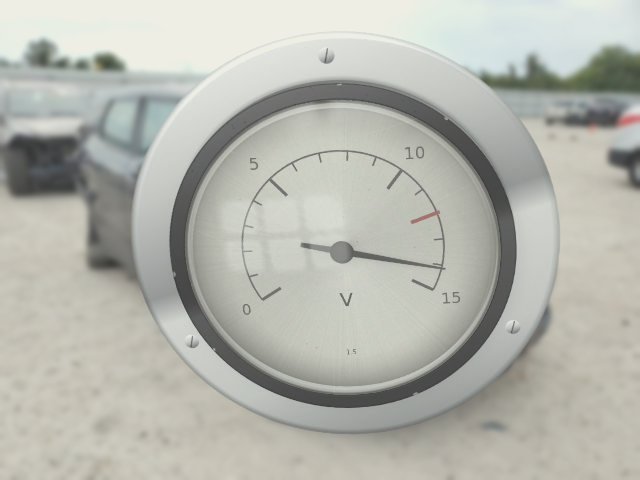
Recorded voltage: 14 V
